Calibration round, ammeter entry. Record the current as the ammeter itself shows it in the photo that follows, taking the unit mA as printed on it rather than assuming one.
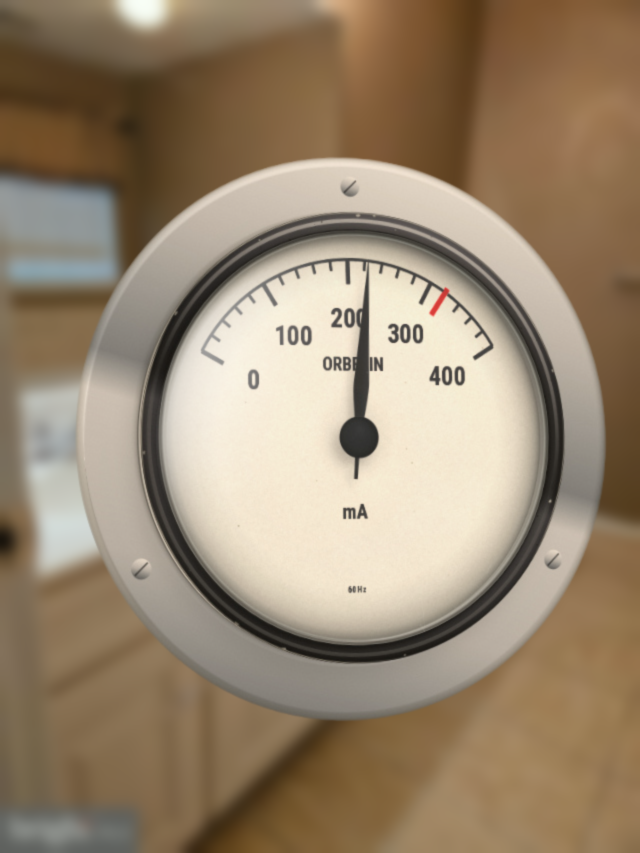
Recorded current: 220 mA
